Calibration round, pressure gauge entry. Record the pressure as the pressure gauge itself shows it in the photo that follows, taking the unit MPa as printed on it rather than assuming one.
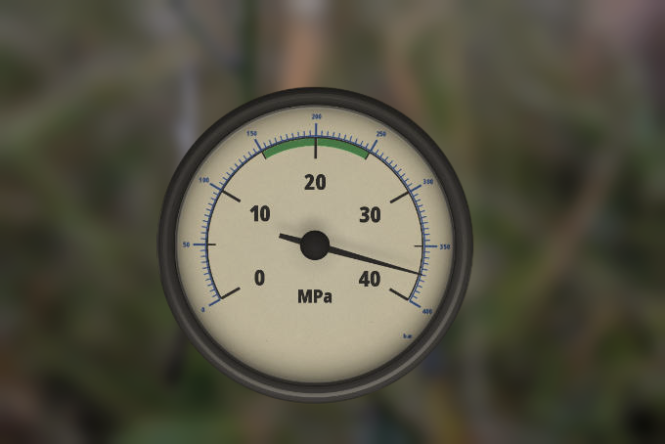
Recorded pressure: 37.5 MPa
